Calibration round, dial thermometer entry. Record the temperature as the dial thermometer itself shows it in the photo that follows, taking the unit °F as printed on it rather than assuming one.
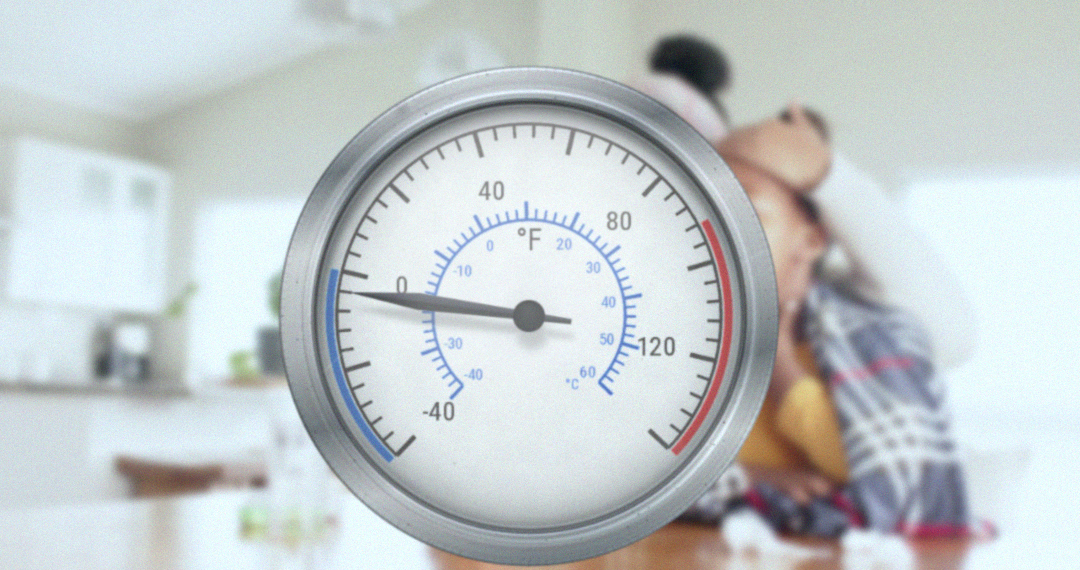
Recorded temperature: -4 °F
